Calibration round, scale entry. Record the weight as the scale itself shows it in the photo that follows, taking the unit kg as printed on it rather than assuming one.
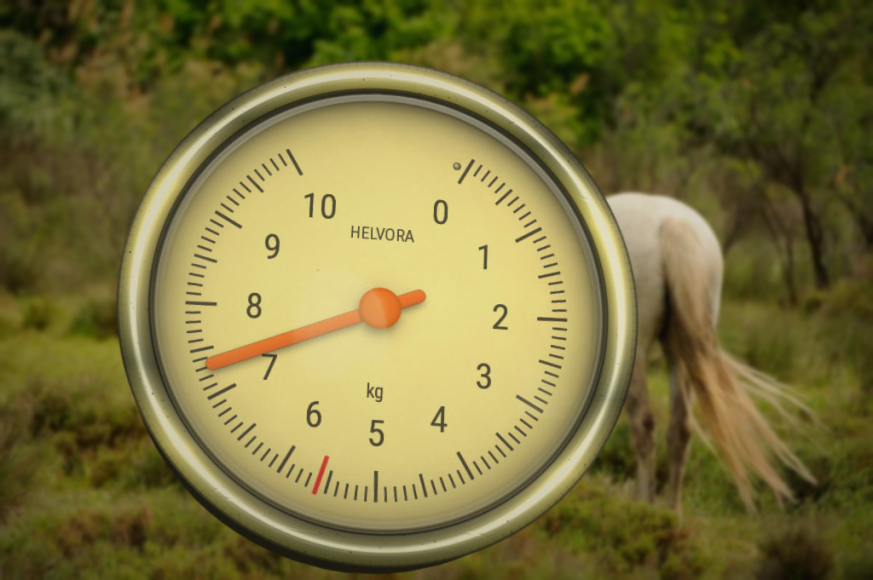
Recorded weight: 7.3 kg
